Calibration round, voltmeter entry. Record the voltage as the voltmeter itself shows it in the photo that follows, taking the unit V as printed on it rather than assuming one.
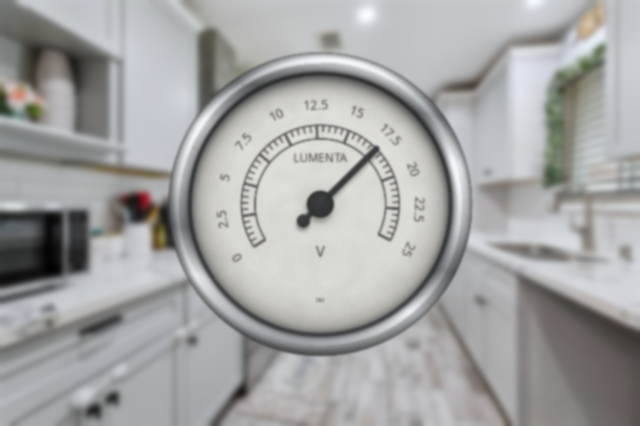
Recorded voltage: 17.5 V
